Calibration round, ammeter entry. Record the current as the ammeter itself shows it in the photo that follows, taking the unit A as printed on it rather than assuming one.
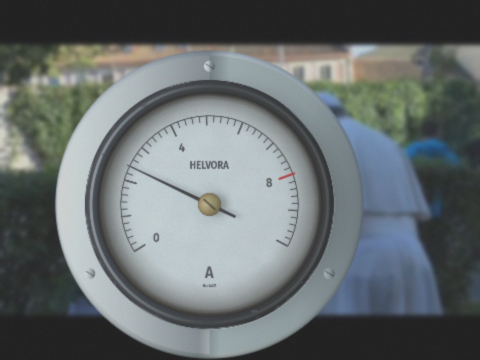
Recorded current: 2.4 A
